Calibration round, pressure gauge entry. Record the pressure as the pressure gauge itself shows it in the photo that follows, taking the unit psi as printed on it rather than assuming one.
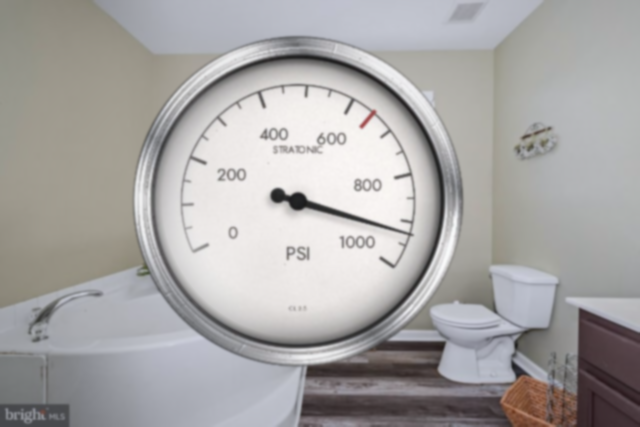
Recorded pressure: 925 psi
